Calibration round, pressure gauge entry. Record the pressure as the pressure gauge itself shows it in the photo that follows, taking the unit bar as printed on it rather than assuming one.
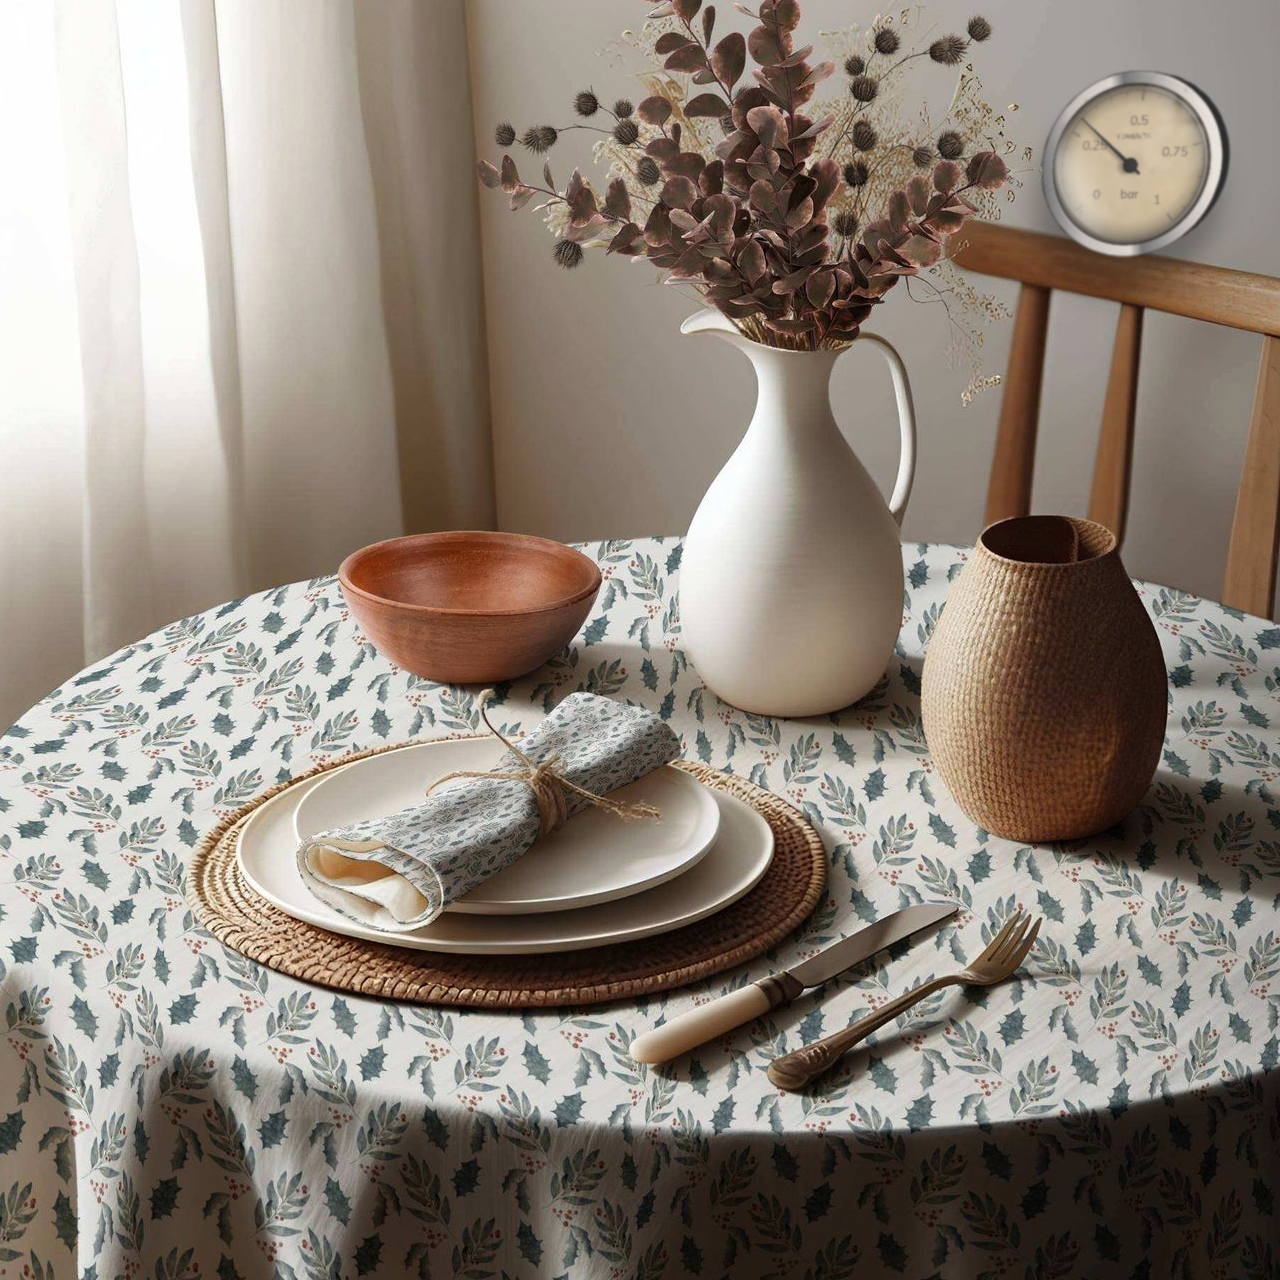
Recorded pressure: 0.3 bar
